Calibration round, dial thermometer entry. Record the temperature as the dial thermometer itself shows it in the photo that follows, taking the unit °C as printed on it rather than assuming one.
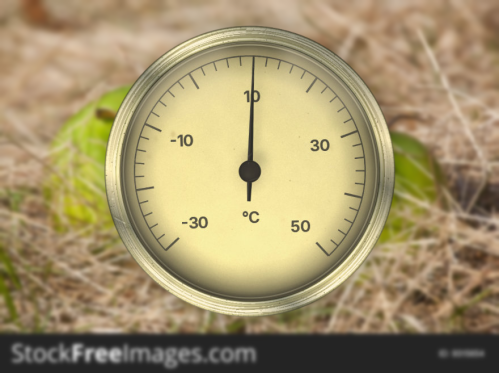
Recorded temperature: 10 °C
